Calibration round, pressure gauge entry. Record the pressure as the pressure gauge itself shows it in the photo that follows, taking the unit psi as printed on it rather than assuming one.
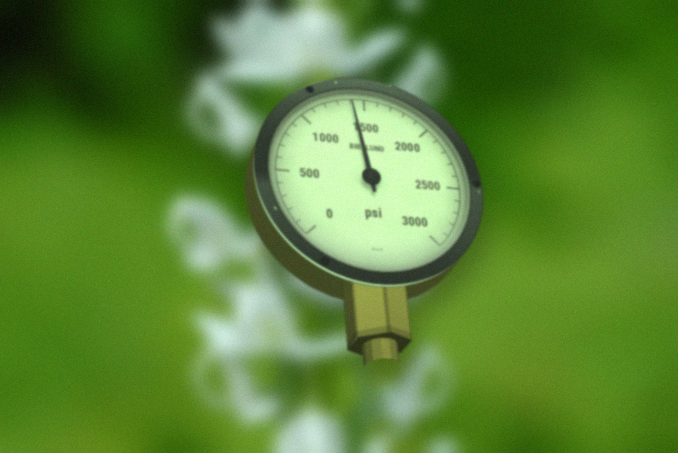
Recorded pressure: 1400 psi
